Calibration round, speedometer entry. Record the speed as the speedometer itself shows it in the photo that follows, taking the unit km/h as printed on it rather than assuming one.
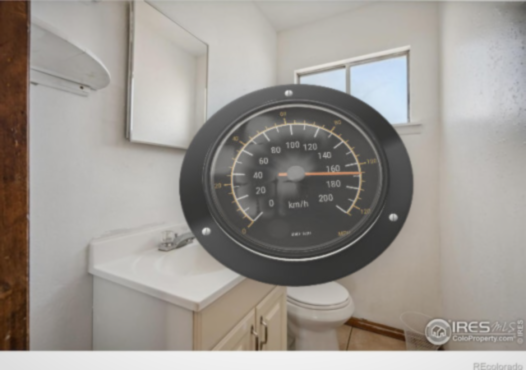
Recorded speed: 170 km/h
